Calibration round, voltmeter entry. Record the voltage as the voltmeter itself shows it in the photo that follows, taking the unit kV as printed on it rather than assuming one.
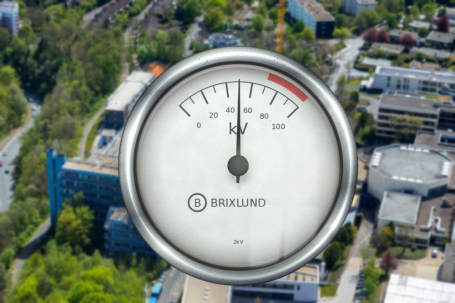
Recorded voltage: 50 kV
